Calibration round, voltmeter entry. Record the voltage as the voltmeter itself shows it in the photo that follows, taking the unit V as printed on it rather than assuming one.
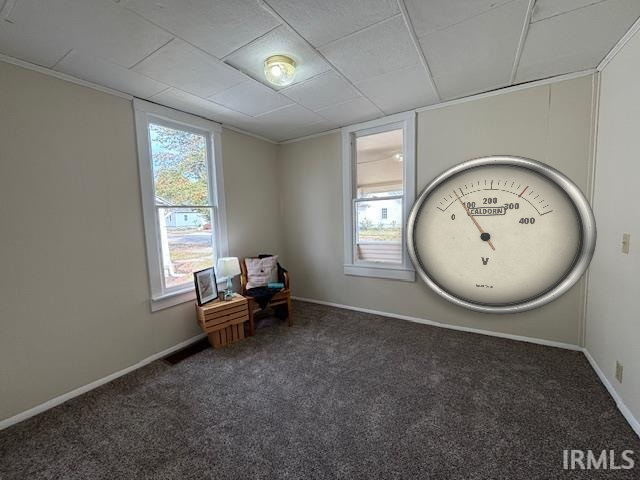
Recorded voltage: 80 V
